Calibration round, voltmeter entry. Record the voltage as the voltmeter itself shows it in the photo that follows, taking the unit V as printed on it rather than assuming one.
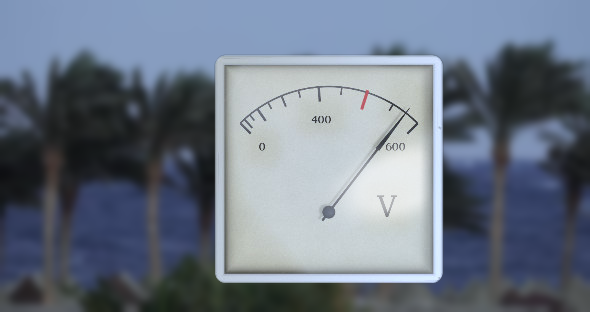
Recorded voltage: 575 V
